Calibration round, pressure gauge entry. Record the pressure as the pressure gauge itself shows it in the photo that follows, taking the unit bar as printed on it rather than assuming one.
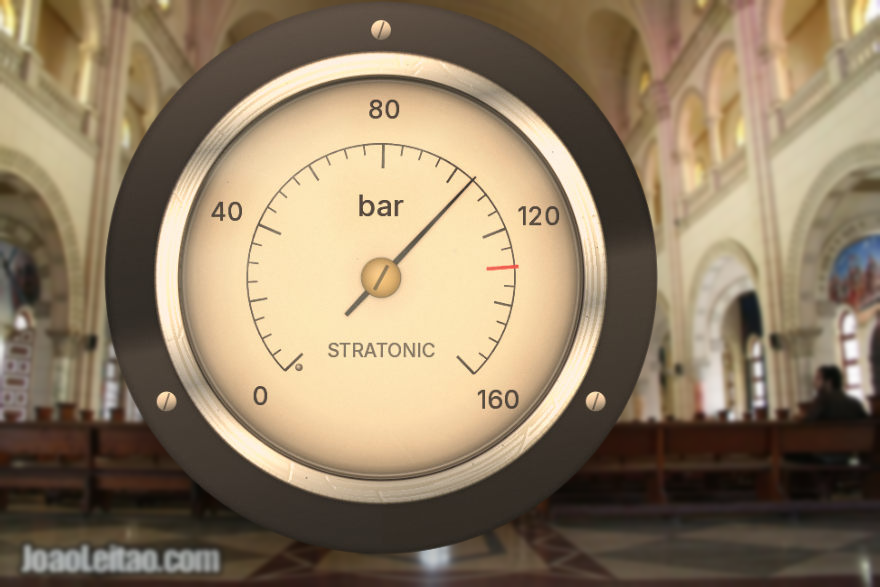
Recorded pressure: 105 bar
